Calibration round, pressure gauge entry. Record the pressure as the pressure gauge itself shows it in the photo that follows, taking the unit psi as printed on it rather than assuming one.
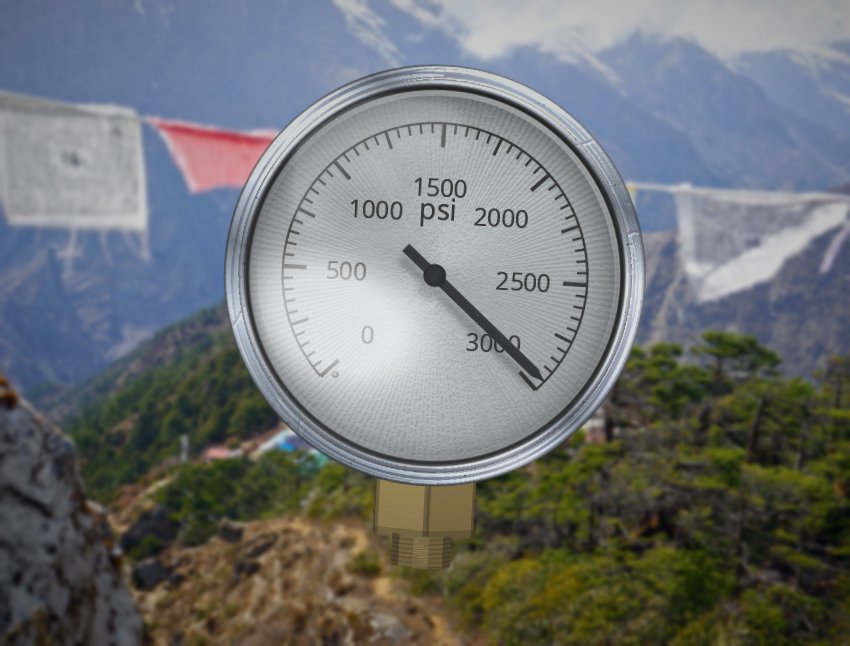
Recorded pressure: 2950 psi
